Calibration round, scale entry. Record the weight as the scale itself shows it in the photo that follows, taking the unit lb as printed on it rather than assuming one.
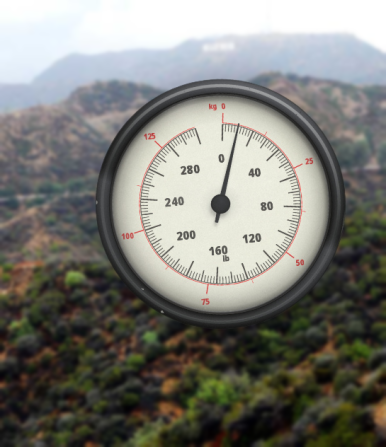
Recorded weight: 10 lb
